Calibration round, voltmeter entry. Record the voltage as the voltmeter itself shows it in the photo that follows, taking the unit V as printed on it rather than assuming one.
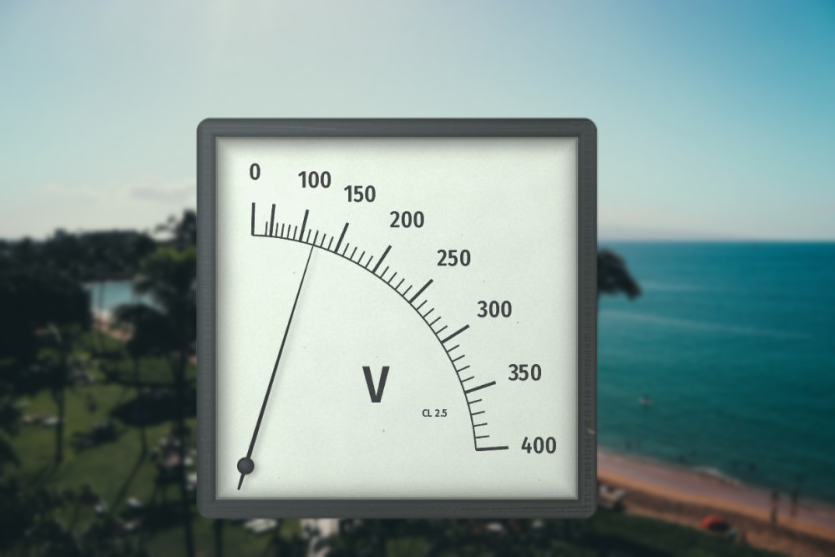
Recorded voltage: 120 V
